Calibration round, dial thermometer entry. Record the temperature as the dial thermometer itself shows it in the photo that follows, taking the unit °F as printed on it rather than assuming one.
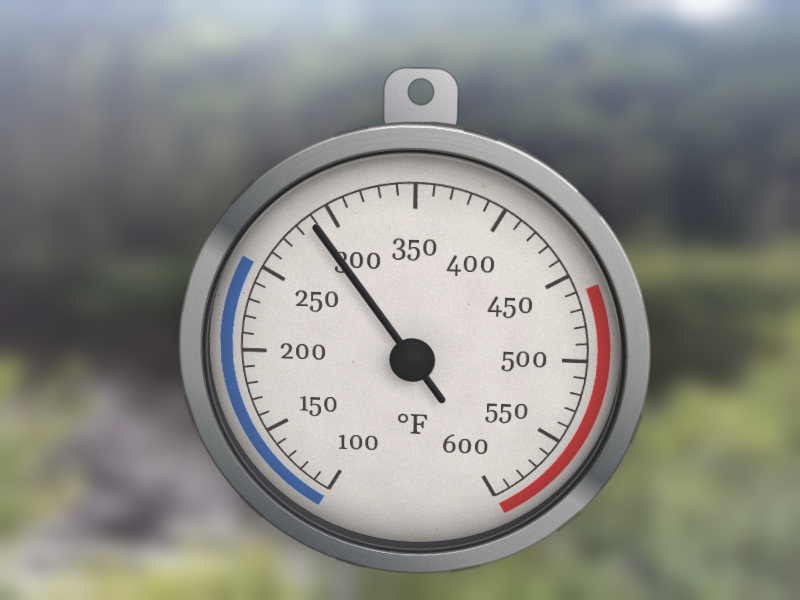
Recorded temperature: 290 °F
